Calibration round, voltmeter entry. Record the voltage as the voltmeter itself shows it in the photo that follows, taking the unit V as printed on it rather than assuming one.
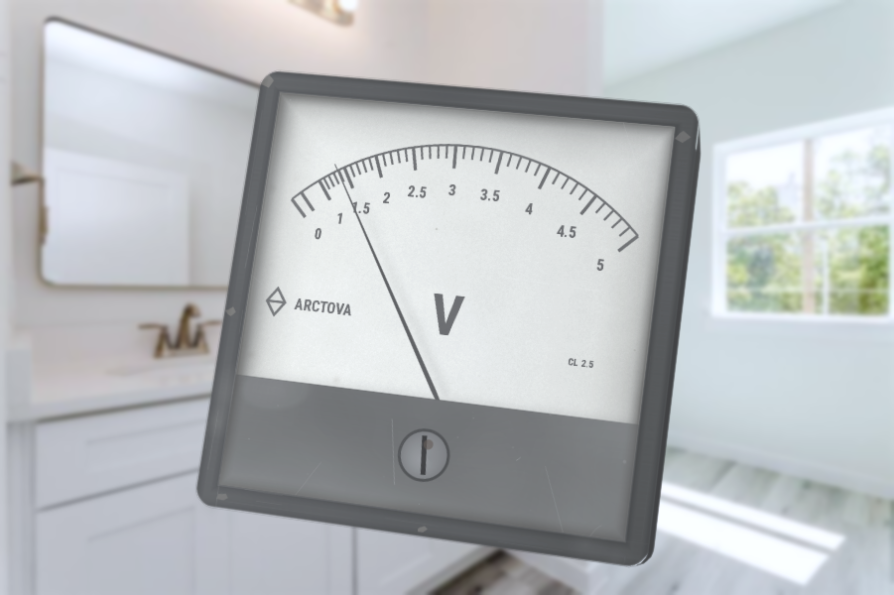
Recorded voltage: 1.4 V
